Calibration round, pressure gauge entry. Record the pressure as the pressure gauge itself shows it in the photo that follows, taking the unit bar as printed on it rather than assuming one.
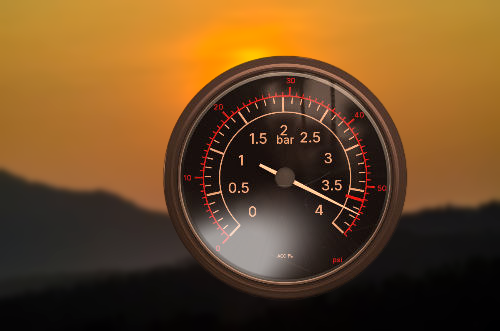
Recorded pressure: 3.75 bar
